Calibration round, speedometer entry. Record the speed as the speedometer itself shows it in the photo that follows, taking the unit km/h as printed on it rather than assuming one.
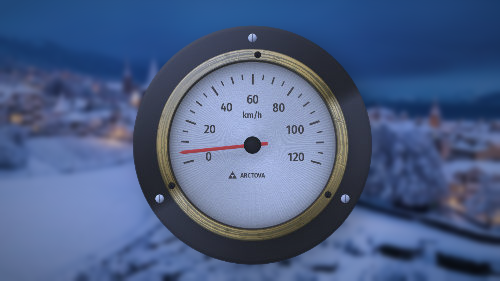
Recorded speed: 5 km/h
